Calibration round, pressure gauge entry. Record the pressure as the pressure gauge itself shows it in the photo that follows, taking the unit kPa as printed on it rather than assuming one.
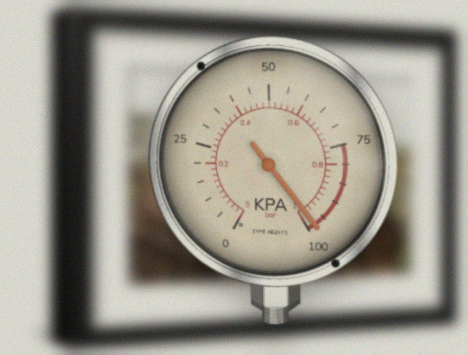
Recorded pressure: 97.5 kPa
